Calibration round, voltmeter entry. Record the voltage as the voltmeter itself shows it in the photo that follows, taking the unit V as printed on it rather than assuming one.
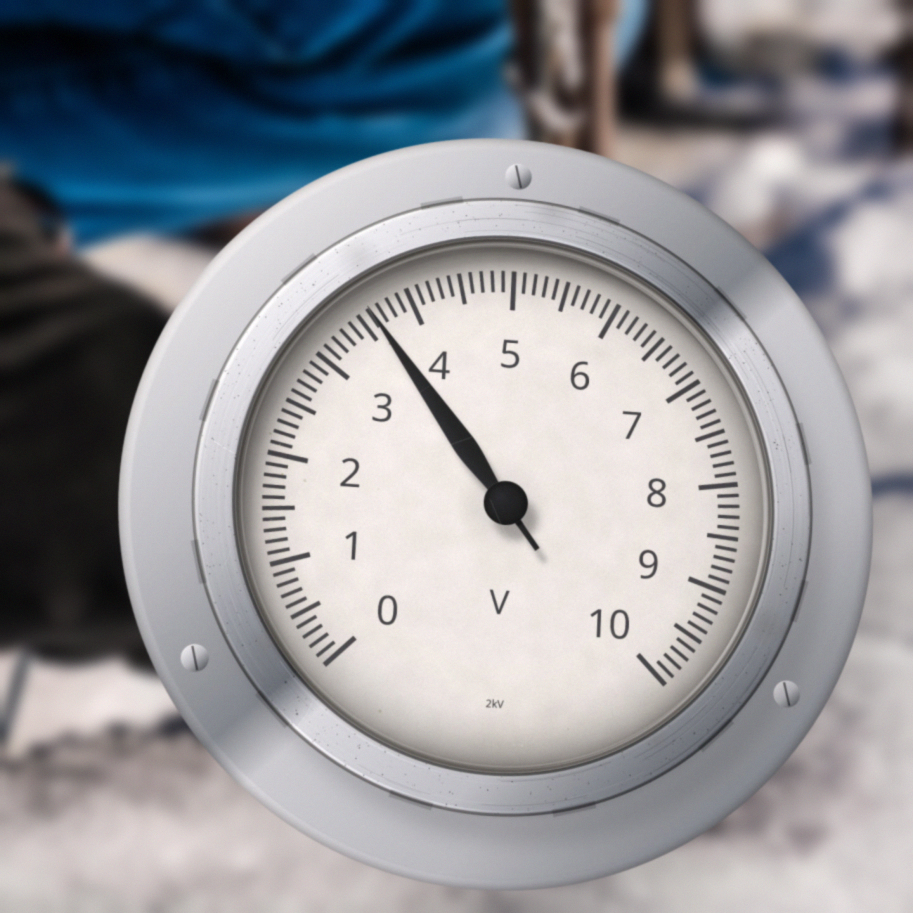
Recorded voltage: 3.6 V
